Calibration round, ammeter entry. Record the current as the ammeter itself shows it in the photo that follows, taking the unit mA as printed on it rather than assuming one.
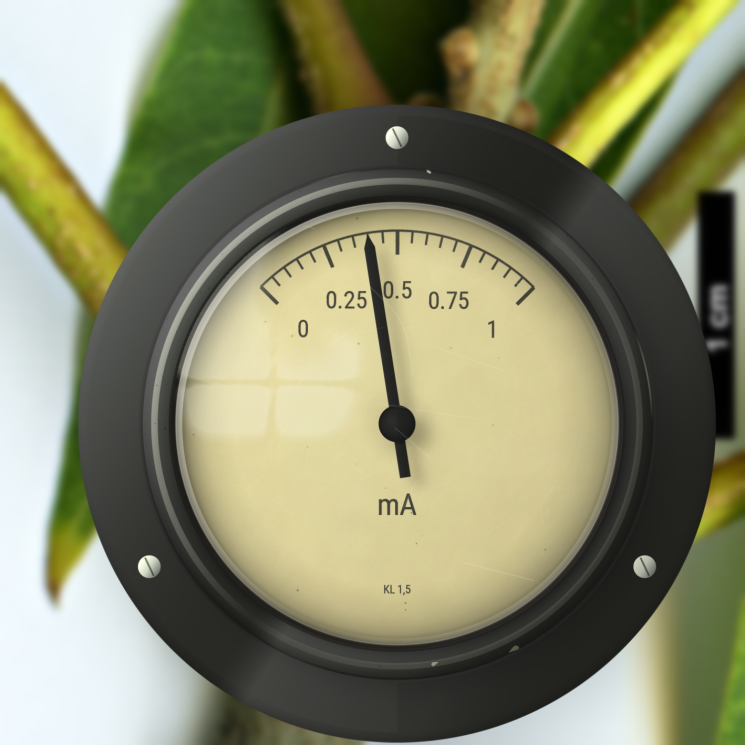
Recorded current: 0.4 mA
